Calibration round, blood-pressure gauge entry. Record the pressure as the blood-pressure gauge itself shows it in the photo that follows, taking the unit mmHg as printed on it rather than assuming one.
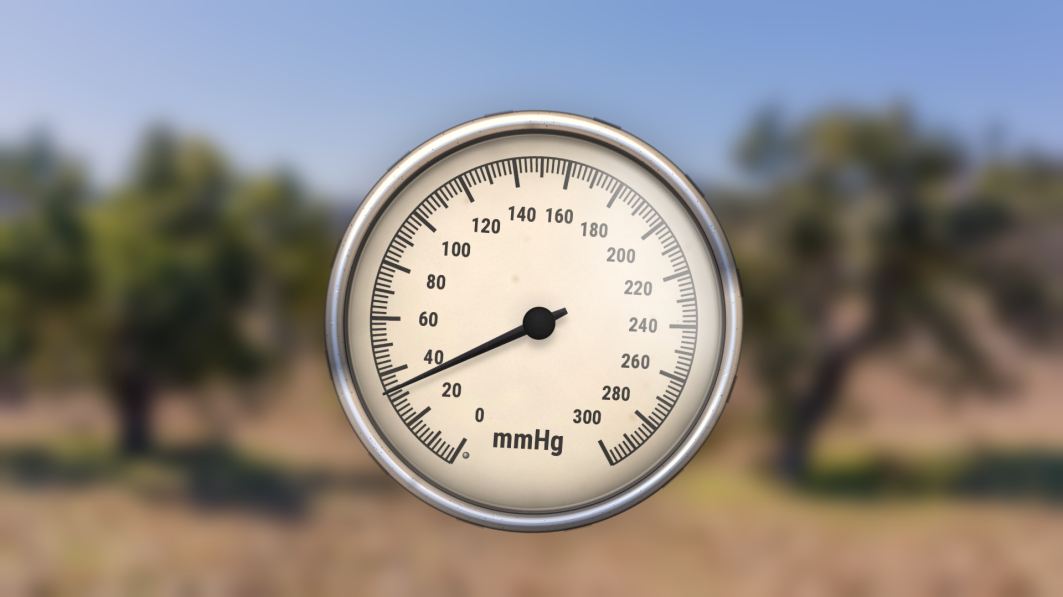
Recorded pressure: 34 mmHg
